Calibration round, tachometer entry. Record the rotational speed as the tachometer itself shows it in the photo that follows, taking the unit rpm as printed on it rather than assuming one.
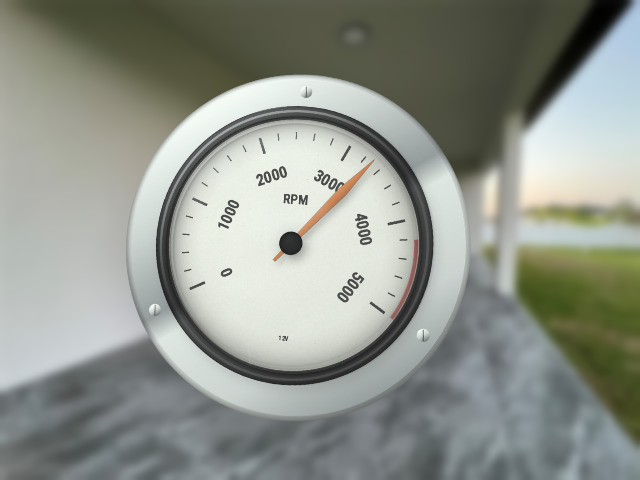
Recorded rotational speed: 3300 rpm
